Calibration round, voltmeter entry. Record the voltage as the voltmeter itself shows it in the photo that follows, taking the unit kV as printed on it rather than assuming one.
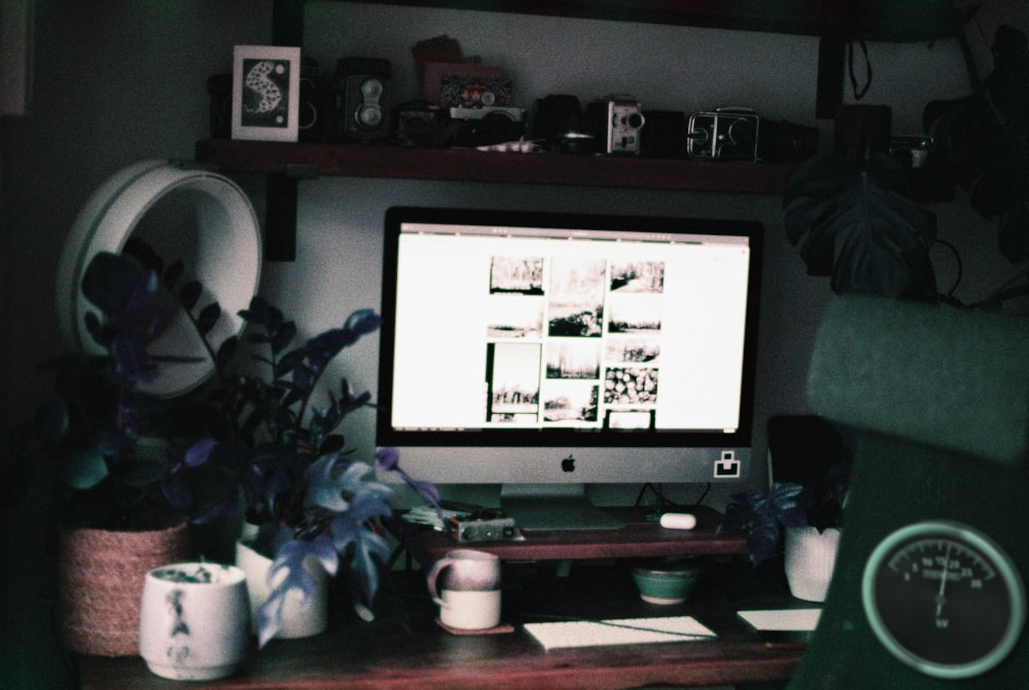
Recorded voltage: 17.5 kV
